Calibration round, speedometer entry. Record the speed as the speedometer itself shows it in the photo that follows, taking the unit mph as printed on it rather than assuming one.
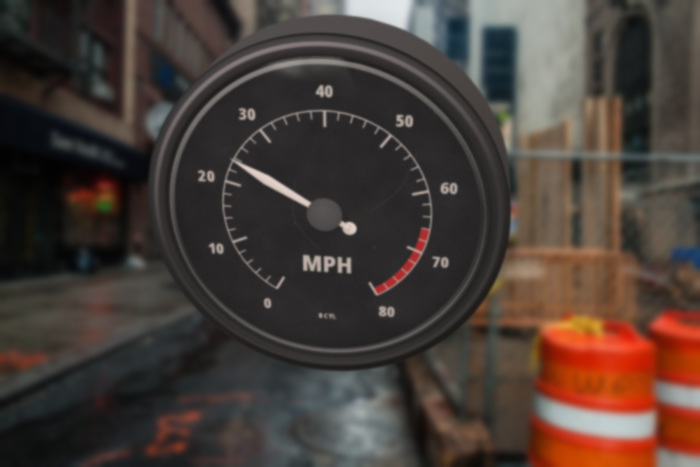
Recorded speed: 24 mph
